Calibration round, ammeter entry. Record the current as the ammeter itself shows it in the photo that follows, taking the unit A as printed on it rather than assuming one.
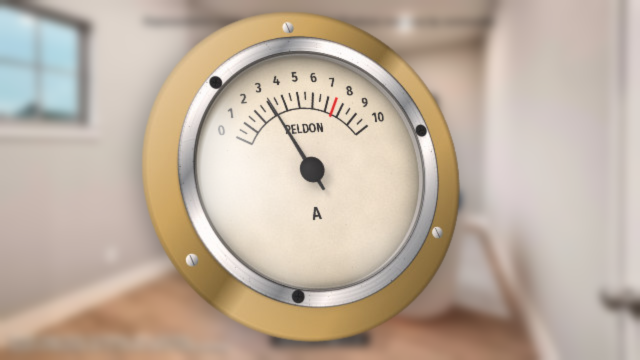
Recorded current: 3 A
